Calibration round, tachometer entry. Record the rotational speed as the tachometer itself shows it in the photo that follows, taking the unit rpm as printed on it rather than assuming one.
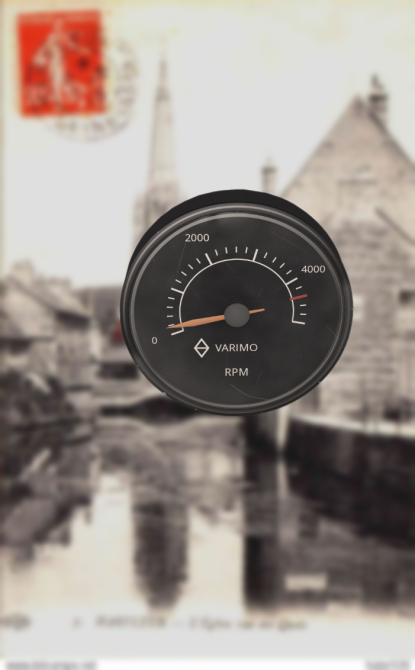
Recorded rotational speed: 200 rpm
